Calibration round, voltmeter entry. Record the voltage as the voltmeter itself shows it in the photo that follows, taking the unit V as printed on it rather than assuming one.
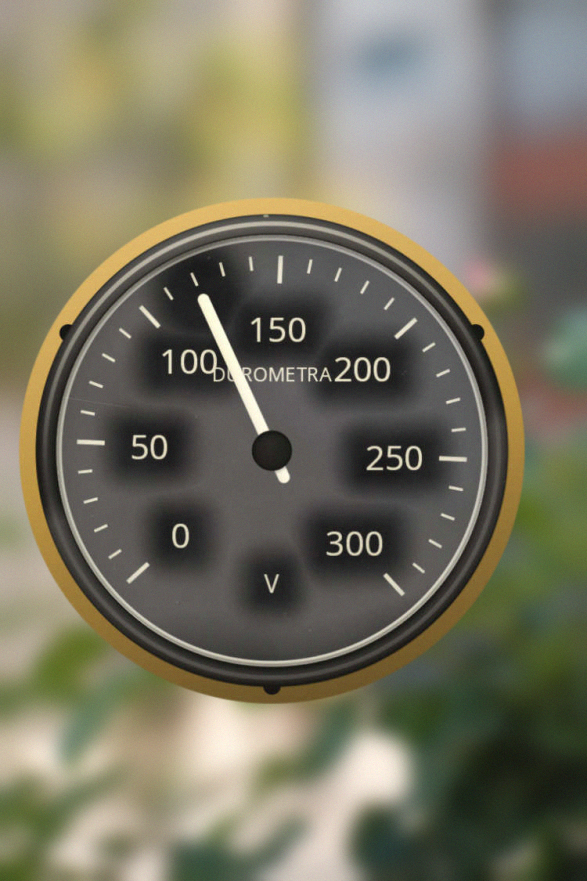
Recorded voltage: 120 V
